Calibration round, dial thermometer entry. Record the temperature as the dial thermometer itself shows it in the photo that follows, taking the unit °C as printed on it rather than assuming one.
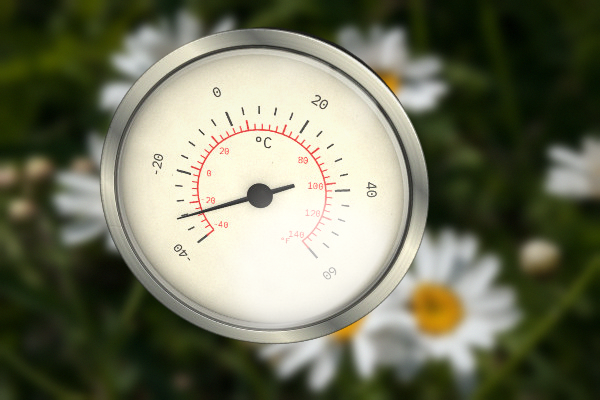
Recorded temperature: -32 °C
